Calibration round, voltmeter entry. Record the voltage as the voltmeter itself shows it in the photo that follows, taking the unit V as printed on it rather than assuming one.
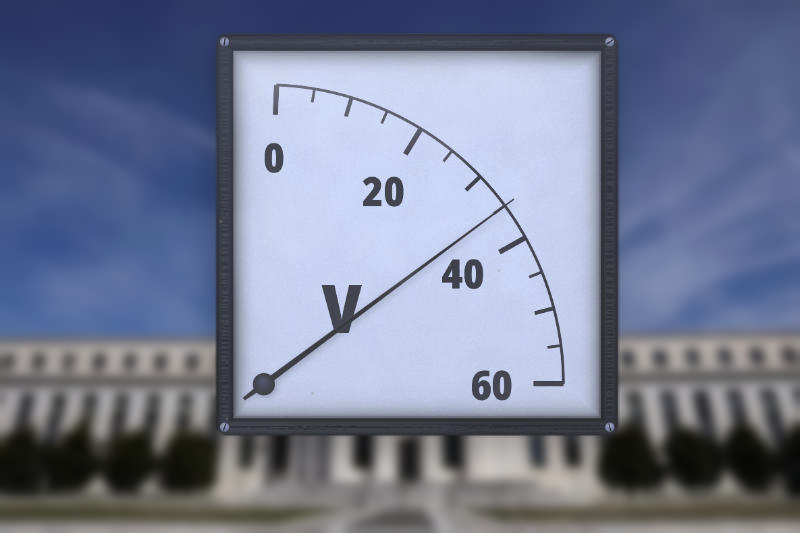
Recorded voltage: 35 V
